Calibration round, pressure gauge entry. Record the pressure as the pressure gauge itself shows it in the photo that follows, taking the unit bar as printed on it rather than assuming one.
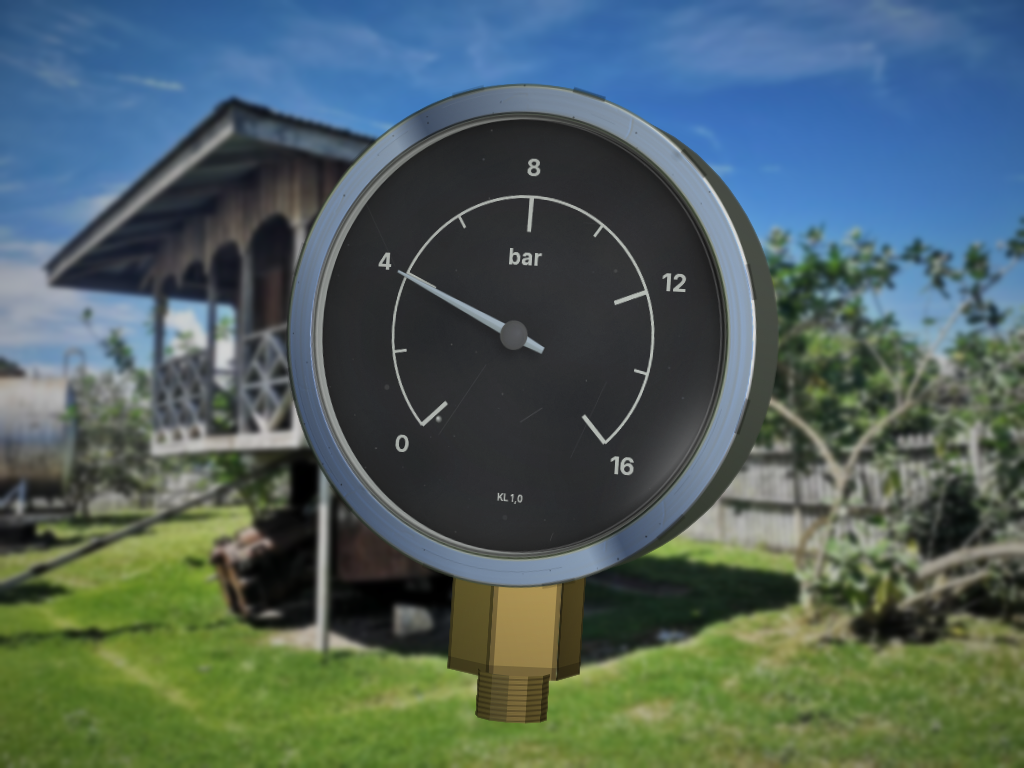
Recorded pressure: 4 bar
